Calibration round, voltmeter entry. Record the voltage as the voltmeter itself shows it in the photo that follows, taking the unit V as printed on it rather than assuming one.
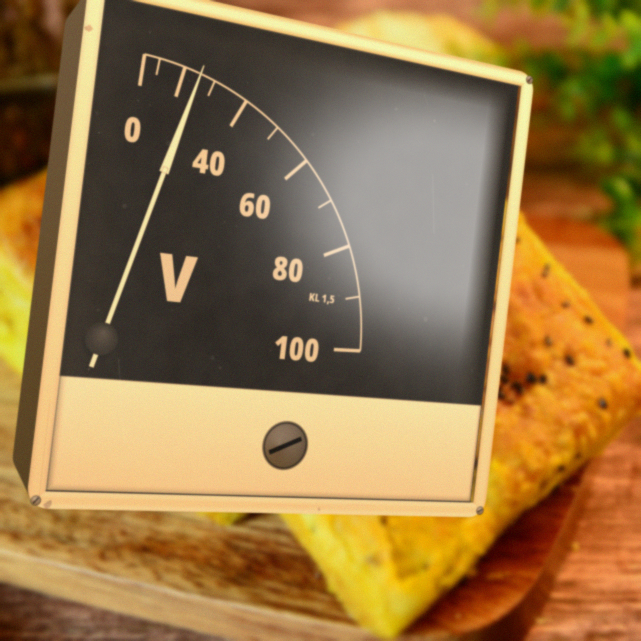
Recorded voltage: 25 V
